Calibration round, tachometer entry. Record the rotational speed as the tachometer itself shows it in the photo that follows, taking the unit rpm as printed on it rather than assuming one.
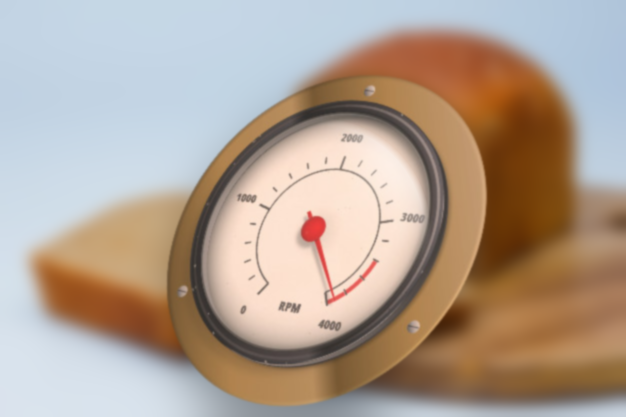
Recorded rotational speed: 3900 rpm
